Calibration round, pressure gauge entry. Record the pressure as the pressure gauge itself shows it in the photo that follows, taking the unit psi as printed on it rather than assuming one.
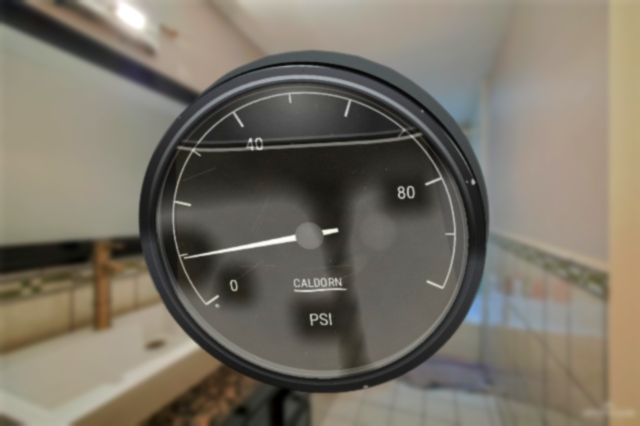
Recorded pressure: 10 psi
